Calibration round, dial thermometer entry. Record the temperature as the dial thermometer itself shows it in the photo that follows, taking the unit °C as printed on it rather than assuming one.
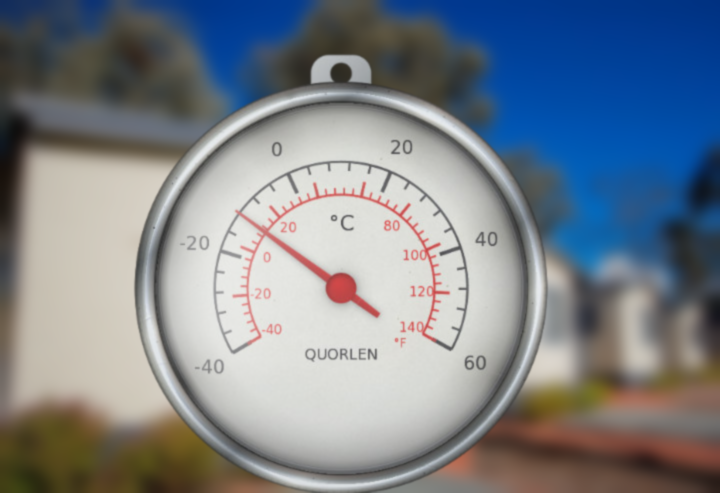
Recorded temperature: -12 °C
